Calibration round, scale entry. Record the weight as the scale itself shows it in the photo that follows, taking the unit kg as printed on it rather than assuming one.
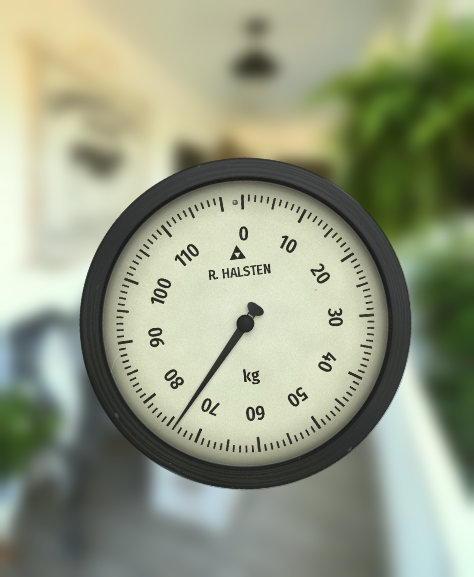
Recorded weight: 74 kg
